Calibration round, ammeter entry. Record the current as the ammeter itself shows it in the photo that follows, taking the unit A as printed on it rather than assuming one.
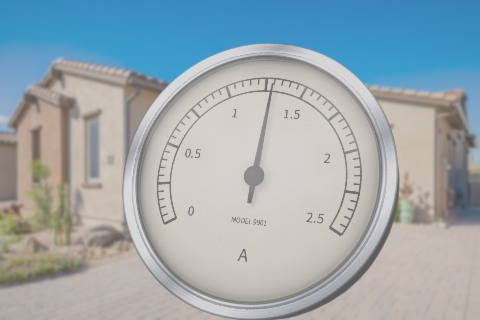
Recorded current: 1.3 A
